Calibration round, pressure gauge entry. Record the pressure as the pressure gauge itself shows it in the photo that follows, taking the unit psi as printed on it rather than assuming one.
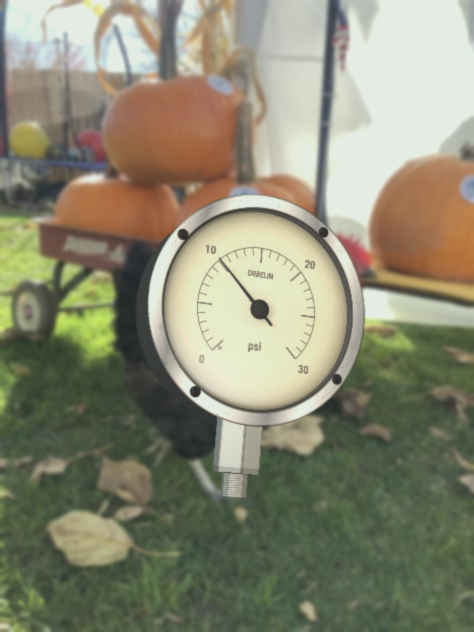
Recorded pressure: 10 psi
